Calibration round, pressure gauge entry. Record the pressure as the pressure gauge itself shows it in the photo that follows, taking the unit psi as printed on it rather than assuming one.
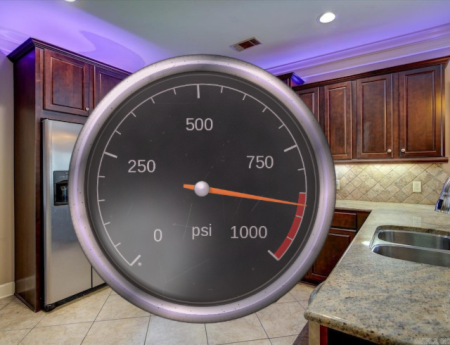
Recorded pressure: 875 psi
